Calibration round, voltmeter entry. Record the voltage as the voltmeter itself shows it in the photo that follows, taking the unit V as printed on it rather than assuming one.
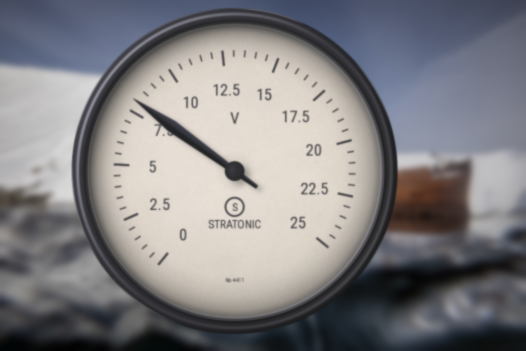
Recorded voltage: 8 V
